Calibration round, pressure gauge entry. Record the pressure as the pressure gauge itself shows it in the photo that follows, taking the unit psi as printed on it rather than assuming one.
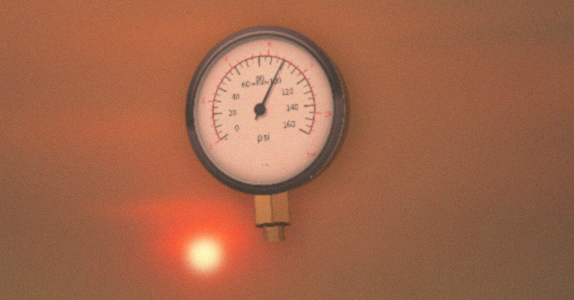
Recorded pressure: 100 psi
